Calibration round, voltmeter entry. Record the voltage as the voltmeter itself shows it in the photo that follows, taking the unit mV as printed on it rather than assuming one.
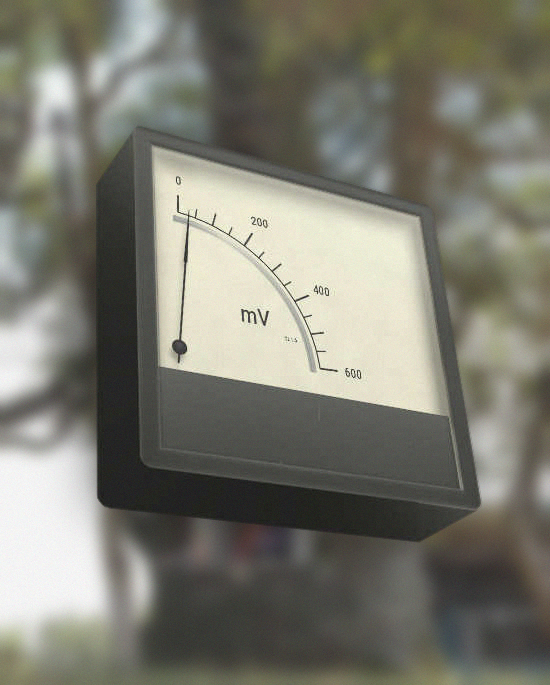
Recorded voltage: 25 mV
